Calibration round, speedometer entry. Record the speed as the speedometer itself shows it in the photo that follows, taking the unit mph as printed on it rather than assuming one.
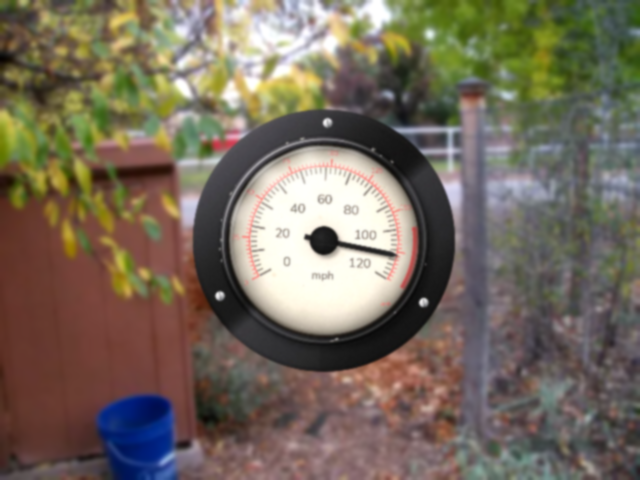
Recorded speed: 110 mph
